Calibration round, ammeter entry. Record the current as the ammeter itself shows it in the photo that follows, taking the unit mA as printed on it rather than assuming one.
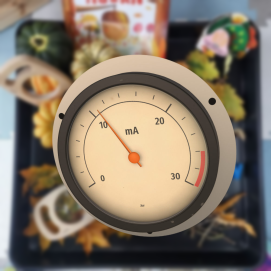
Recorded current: 11 mA
